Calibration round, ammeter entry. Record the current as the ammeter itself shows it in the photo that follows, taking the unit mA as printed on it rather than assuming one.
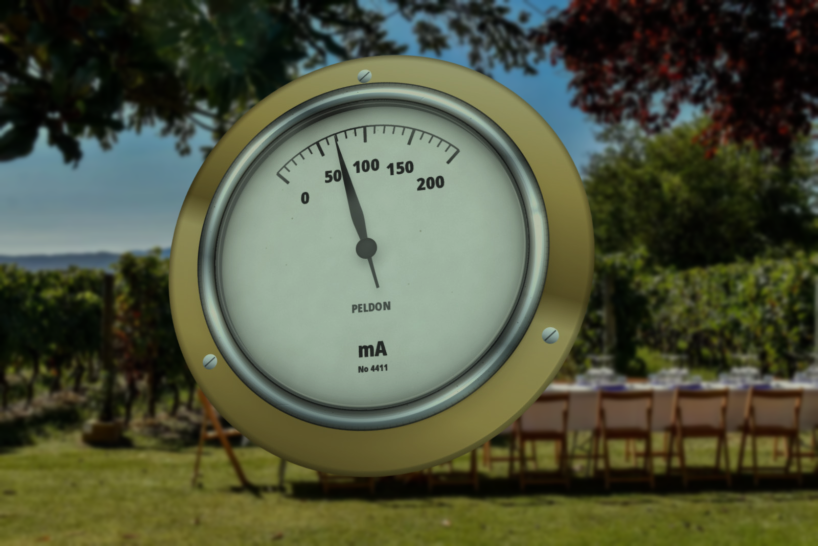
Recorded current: 70 mA
